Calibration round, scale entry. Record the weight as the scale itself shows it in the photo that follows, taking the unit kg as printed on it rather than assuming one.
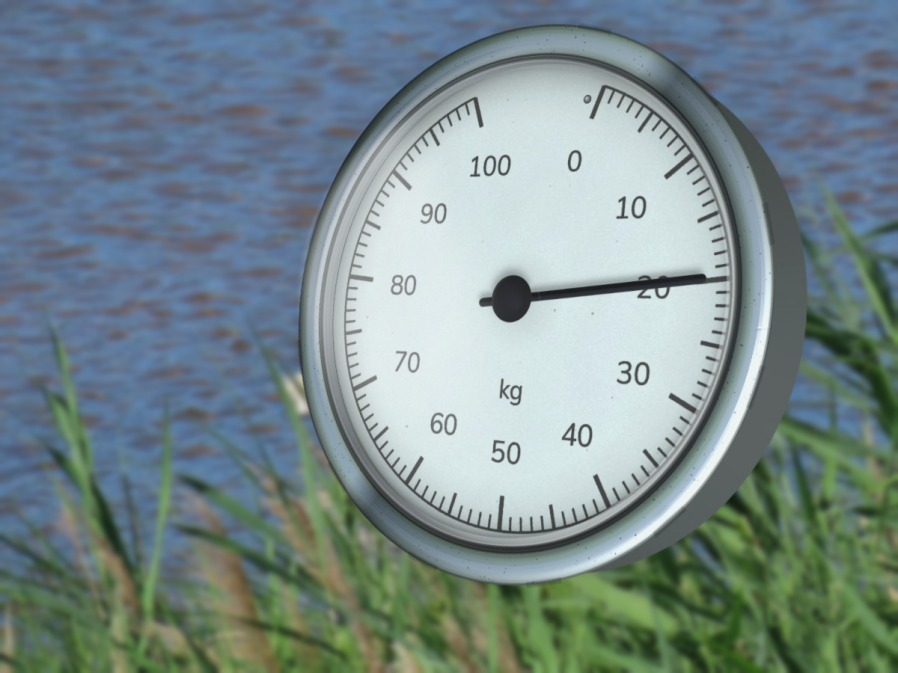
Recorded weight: 20 kg
